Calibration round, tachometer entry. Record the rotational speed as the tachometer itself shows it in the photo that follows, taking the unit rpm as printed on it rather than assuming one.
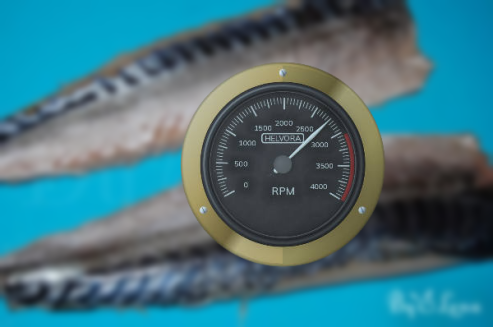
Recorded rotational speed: 2750 rpm
